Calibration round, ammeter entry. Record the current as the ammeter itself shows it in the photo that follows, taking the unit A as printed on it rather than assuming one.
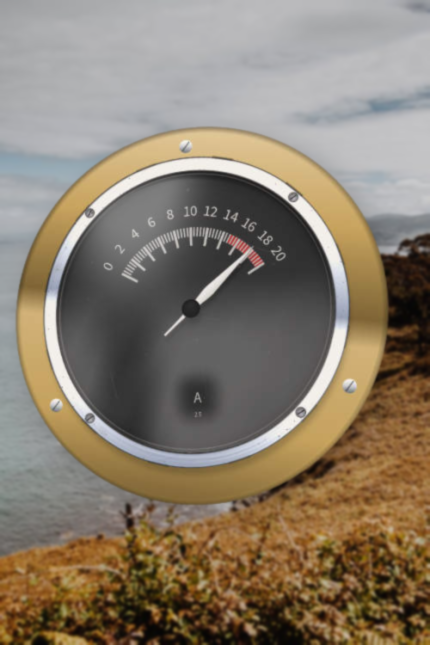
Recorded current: 18 A
